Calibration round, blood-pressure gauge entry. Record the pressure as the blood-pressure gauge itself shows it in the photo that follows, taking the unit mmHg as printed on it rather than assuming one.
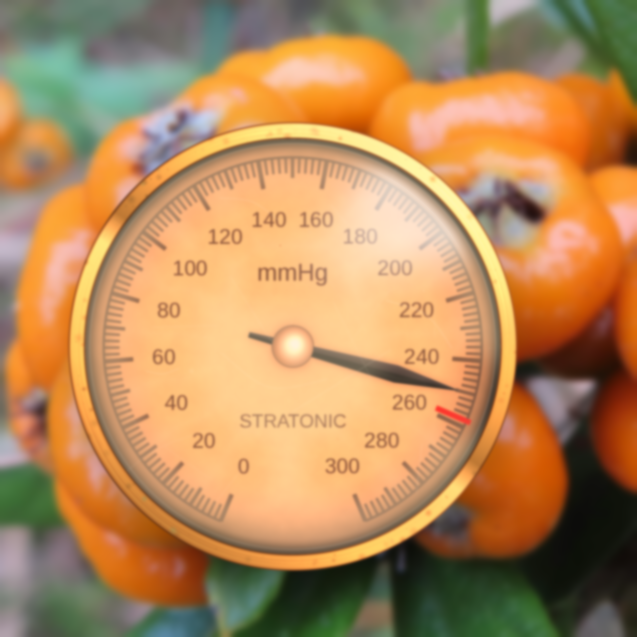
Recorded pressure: 250 mmHg
